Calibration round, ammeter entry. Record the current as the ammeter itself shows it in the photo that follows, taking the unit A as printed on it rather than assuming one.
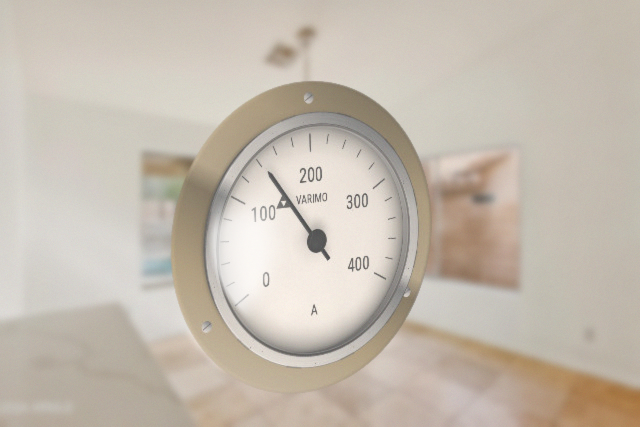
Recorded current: 140 A
